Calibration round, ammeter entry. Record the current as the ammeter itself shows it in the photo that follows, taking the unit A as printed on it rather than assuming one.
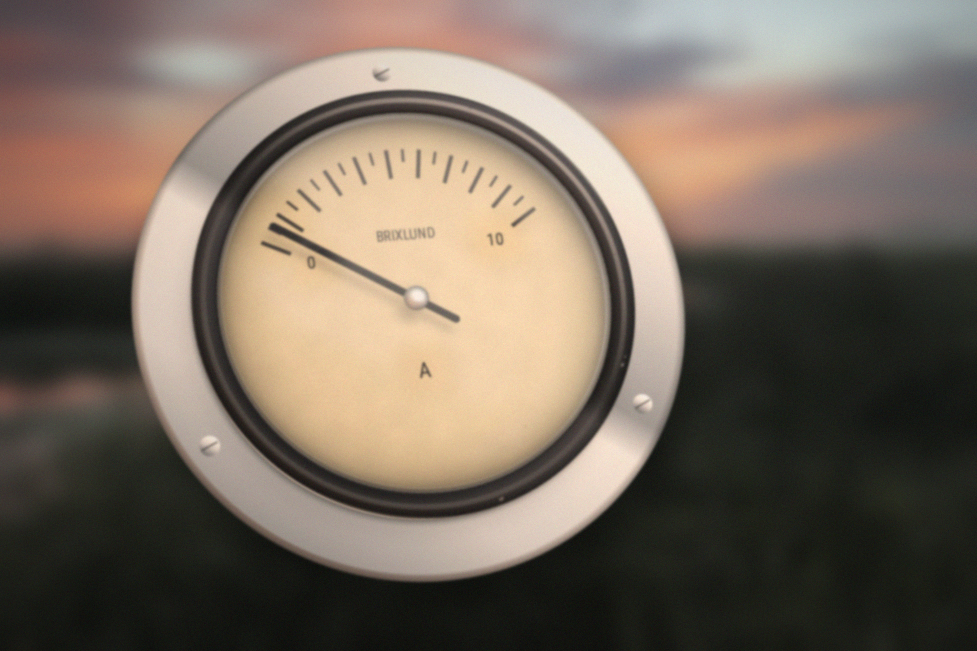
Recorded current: 0.5 A
